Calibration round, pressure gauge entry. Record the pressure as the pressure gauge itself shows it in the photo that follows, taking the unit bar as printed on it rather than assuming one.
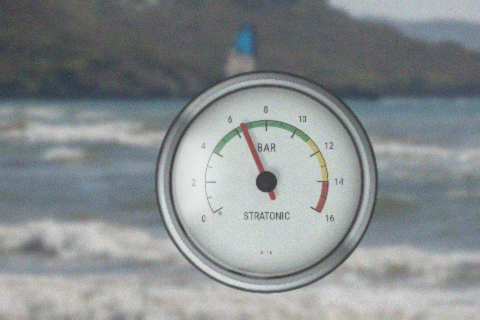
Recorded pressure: 6.5 bar
